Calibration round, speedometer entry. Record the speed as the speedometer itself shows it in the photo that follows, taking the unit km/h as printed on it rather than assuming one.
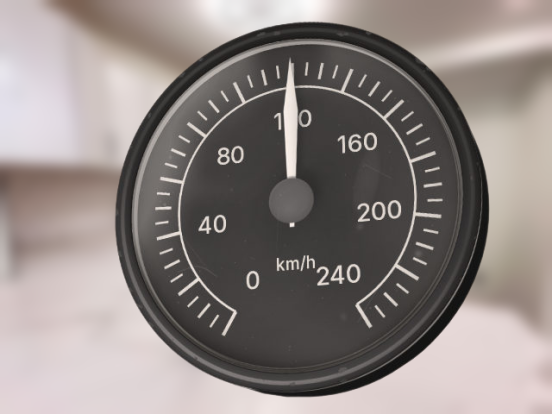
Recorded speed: 120 km/h
